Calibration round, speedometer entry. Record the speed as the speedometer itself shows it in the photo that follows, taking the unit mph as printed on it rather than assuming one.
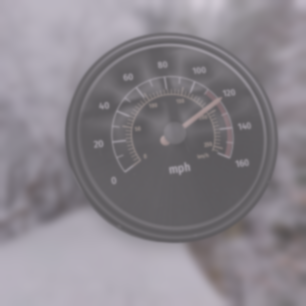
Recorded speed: 120 mph
